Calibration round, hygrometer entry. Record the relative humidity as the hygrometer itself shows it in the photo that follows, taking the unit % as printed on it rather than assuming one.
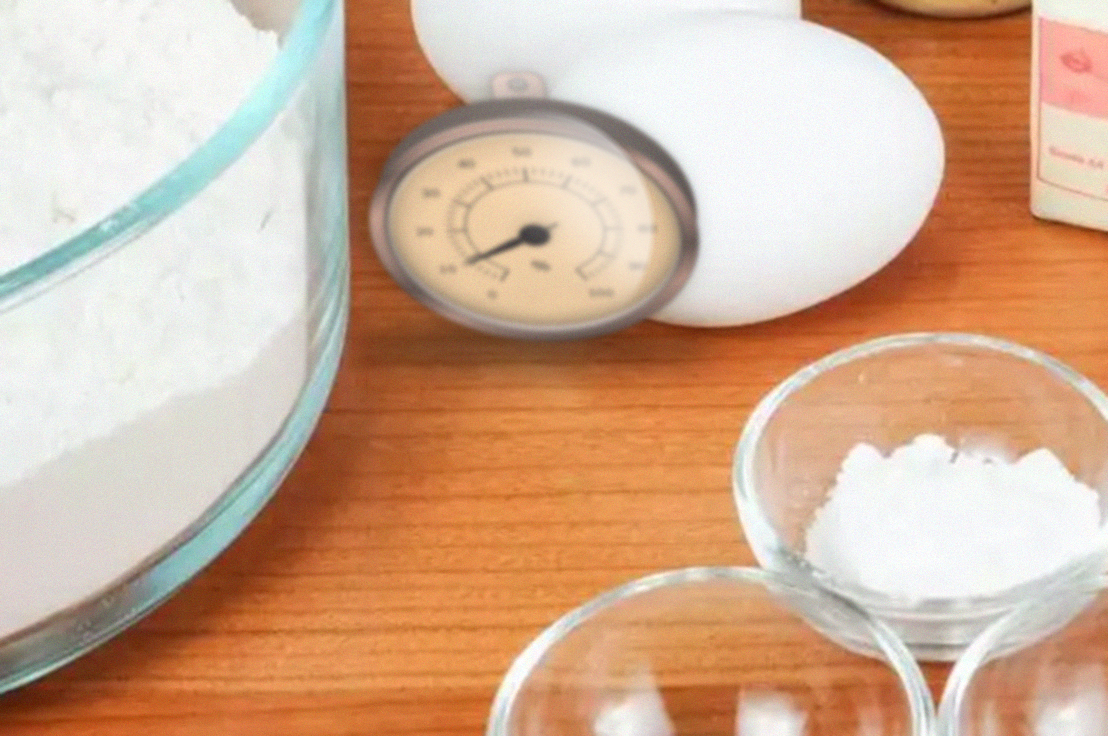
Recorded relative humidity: 10 %
